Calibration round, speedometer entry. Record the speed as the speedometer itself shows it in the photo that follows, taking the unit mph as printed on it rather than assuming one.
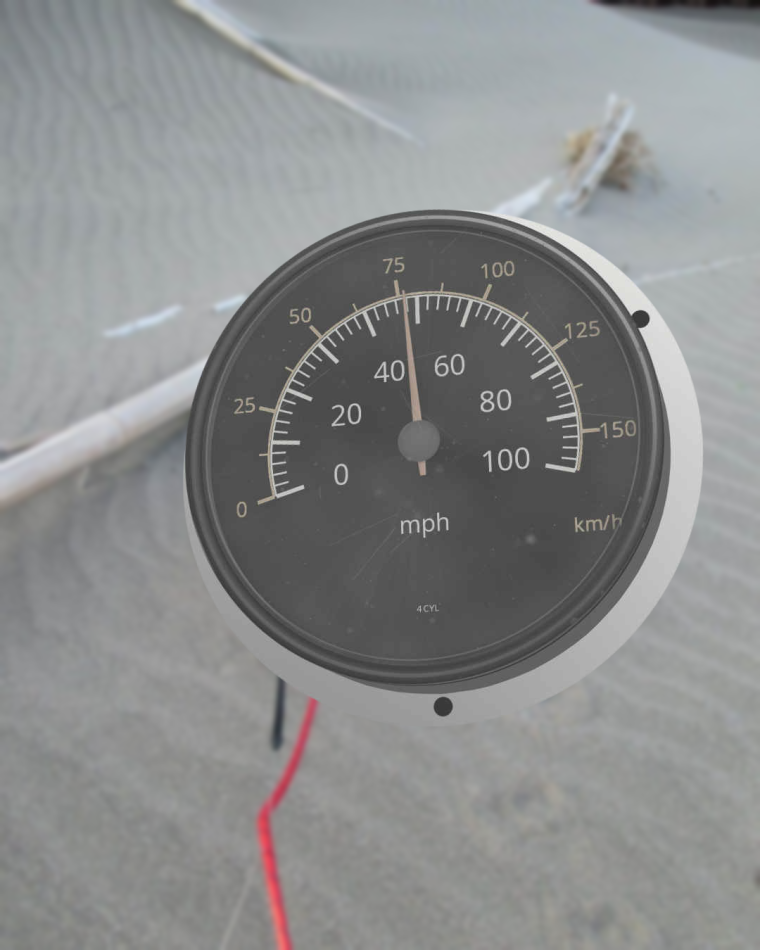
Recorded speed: 48 mph
